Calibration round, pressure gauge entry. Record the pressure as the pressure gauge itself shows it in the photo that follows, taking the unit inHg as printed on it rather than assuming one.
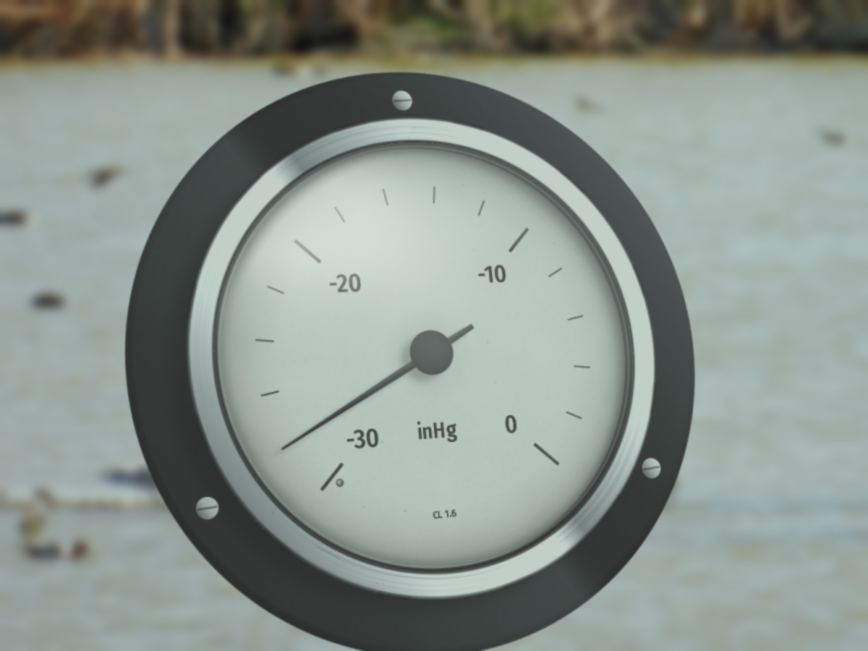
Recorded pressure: -28 inHg
